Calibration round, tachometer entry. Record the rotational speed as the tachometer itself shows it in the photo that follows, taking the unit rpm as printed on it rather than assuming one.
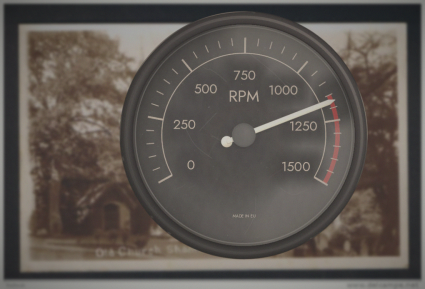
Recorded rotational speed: 1175 rpm
